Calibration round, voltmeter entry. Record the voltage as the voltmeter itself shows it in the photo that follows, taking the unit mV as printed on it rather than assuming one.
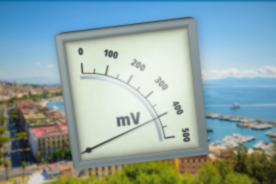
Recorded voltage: 400 mV
